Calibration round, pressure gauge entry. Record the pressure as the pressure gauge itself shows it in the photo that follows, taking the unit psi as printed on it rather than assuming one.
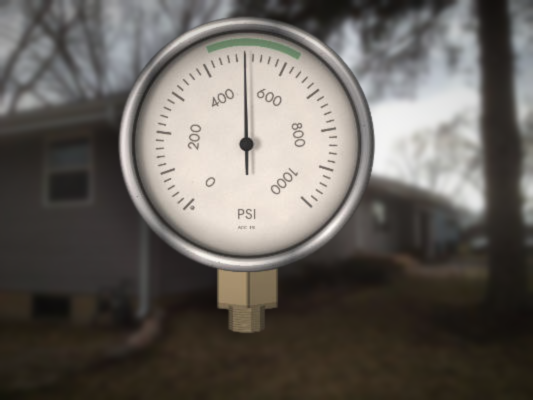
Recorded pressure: 500 psi
